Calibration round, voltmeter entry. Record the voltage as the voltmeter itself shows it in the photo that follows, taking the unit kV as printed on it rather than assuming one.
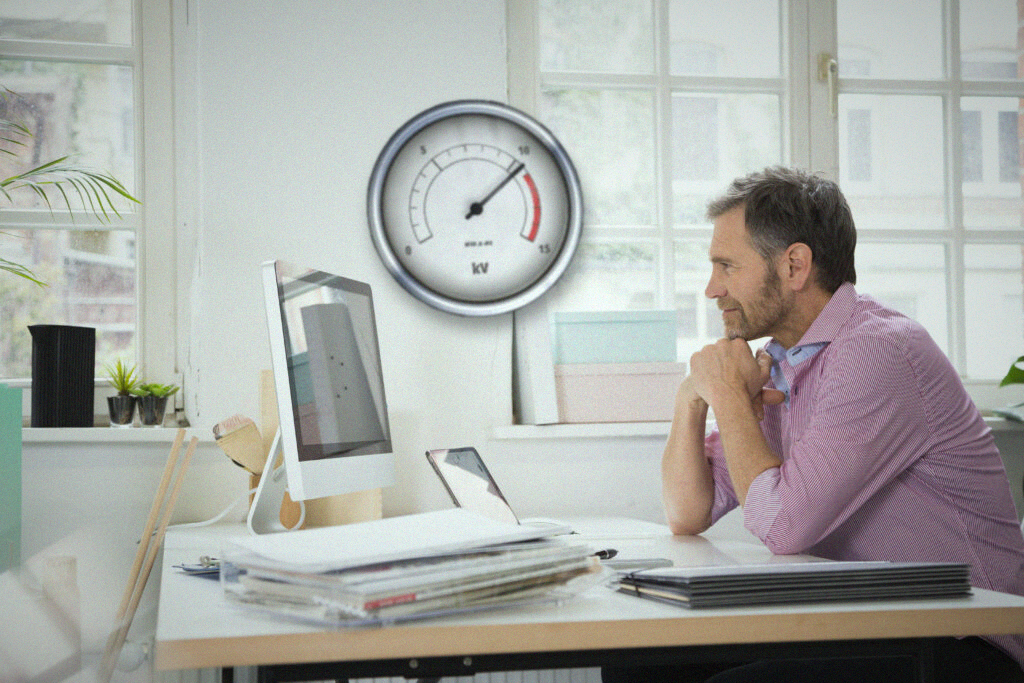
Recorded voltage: 10.5 kV
